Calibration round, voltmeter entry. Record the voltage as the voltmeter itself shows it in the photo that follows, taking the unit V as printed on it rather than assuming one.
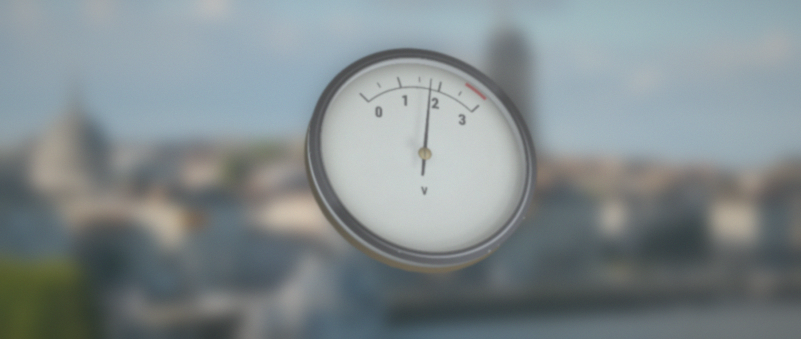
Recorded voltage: 1.75 V
